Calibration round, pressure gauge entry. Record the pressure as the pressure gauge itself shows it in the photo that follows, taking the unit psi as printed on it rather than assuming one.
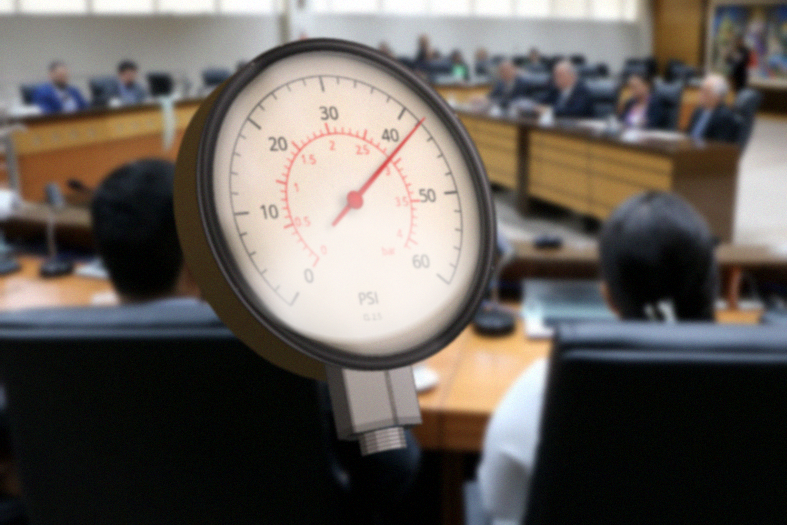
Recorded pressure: 42 psi
